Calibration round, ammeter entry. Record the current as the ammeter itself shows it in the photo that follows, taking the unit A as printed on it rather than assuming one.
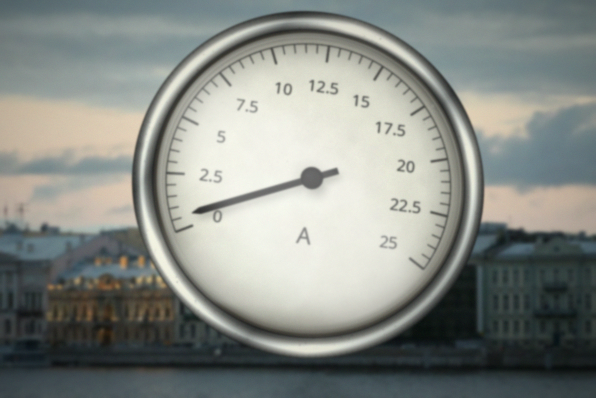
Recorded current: 0.5 A
